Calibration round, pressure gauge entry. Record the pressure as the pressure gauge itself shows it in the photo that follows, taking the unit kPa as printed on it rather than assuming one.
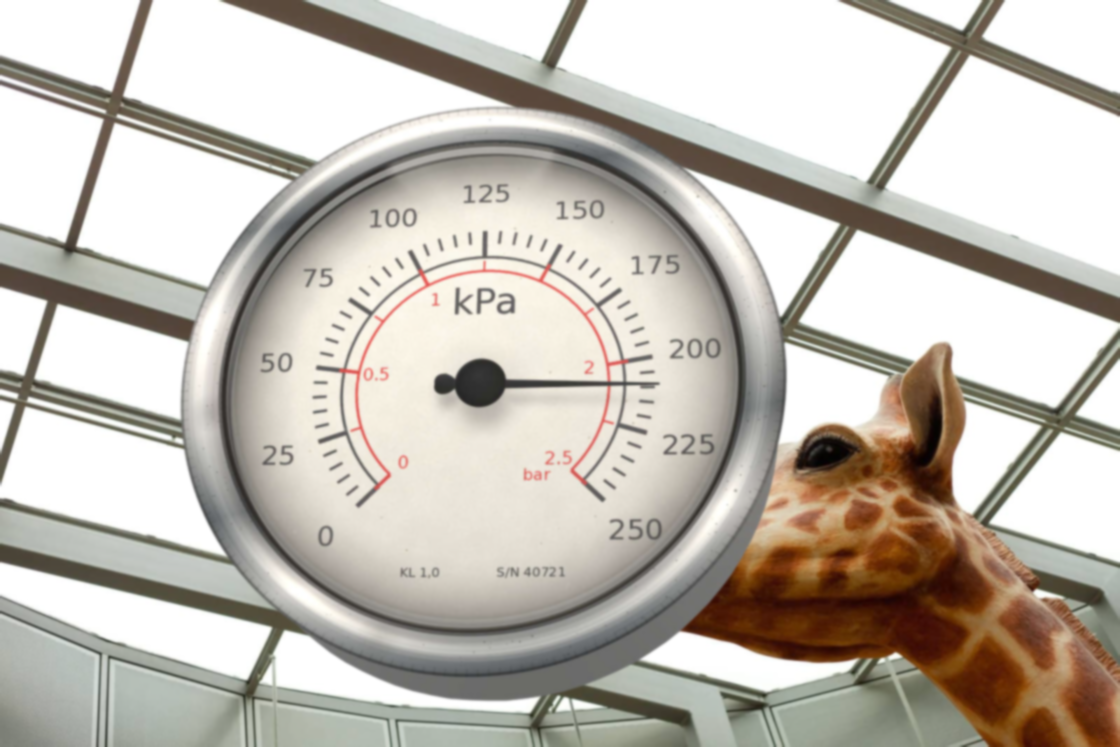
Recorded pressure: 210 kPa
